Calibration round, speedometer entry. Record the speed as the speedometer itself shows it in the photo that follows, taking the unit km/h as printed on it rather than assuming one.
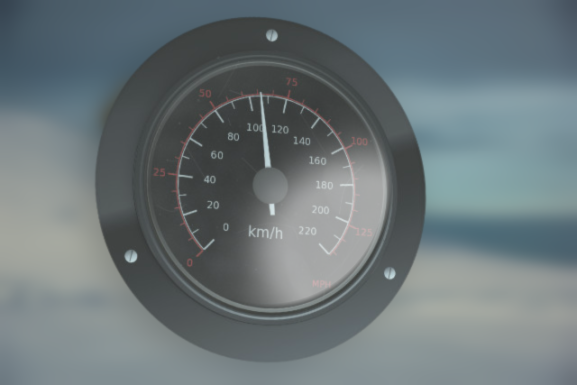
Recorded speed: 105 km/h
